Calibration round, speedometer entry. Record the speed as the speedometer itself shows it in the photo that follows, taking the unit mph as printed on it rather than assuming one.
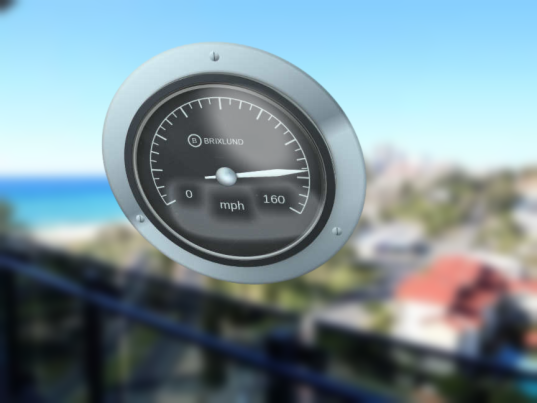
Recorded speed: 135 mph
